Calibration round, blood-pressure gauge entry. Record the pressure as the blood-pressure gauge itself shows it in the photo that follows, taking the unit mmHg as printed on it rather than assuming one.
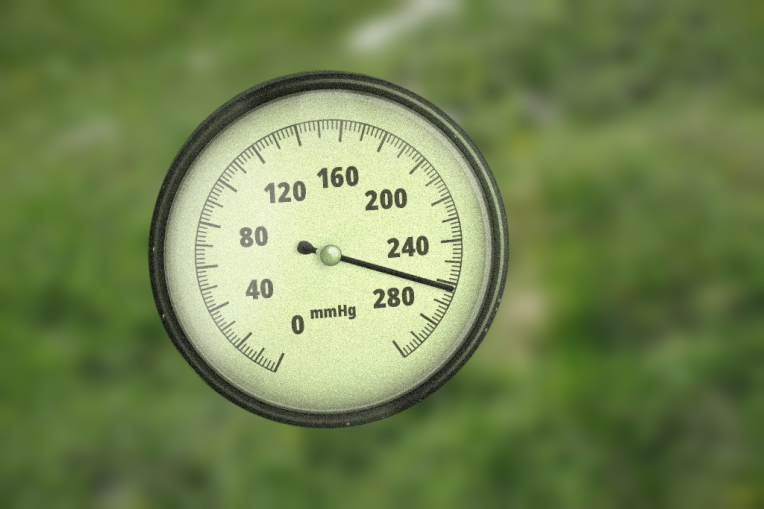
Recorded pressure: 262 mmHg
